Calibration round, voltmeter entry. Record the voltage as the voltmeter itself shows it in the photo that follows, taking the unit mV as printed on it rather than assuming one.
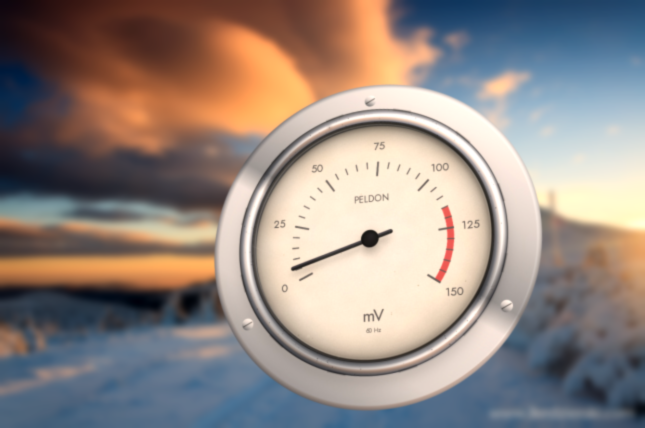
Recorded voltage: 5 mV
